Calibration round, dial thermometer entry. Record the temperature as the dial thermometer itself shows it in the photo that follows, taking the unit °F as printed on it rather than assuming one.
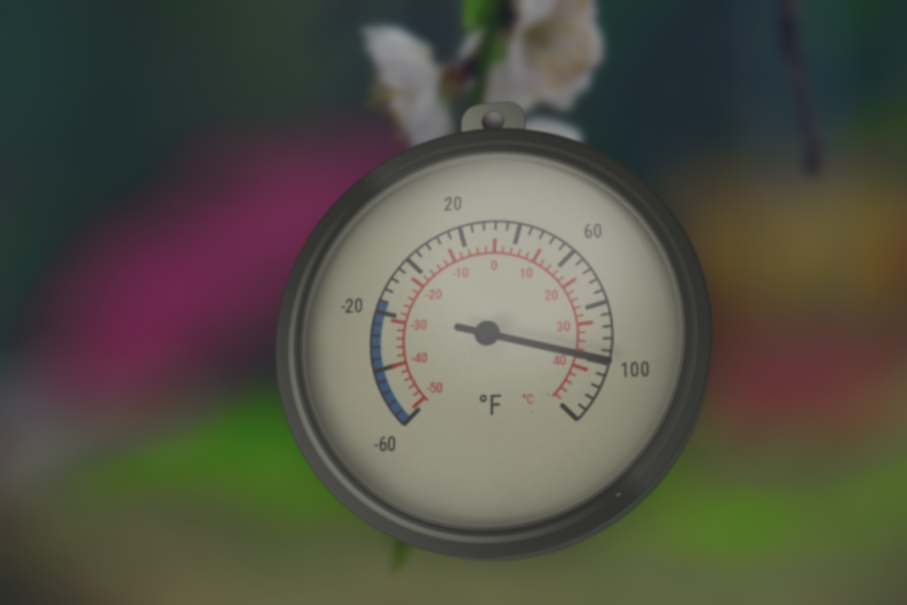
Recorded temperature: 100 °F
